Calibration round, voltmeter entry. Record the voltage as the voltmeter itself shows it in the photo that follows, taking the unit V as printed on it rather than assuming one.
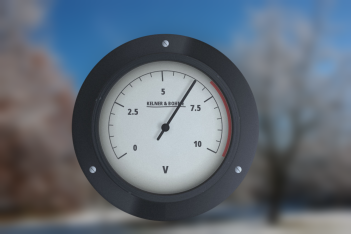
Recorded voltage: 6.5 V
